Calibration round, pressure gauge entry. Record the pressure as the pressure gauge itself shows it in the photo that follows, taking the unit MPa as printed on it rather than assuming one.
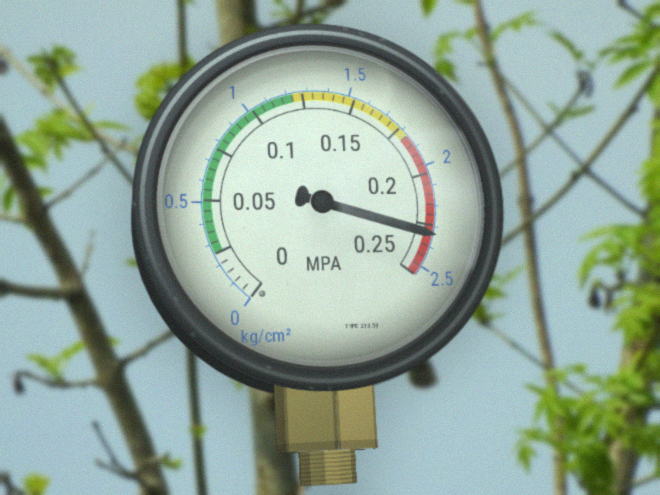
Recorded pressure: 0.23 MPa
